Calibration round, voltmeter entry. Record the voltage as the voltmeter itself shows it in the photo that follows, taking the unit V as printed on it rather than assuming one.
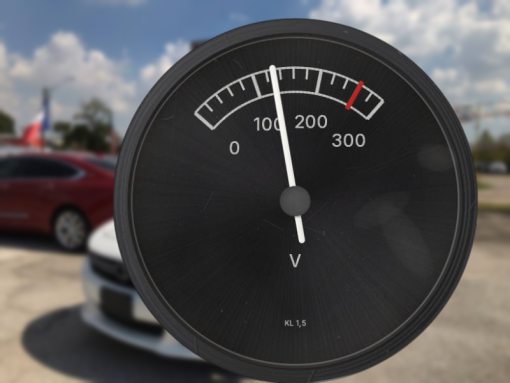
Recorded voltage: 130 V
